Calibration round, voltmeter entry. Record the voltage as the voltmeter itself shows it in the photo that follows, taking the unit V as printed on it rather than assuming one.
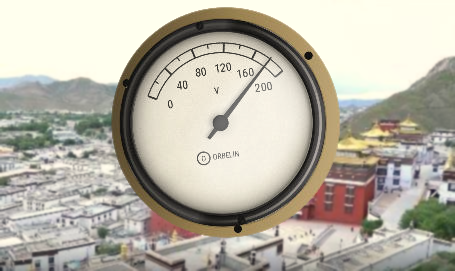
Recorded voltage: 180 V
